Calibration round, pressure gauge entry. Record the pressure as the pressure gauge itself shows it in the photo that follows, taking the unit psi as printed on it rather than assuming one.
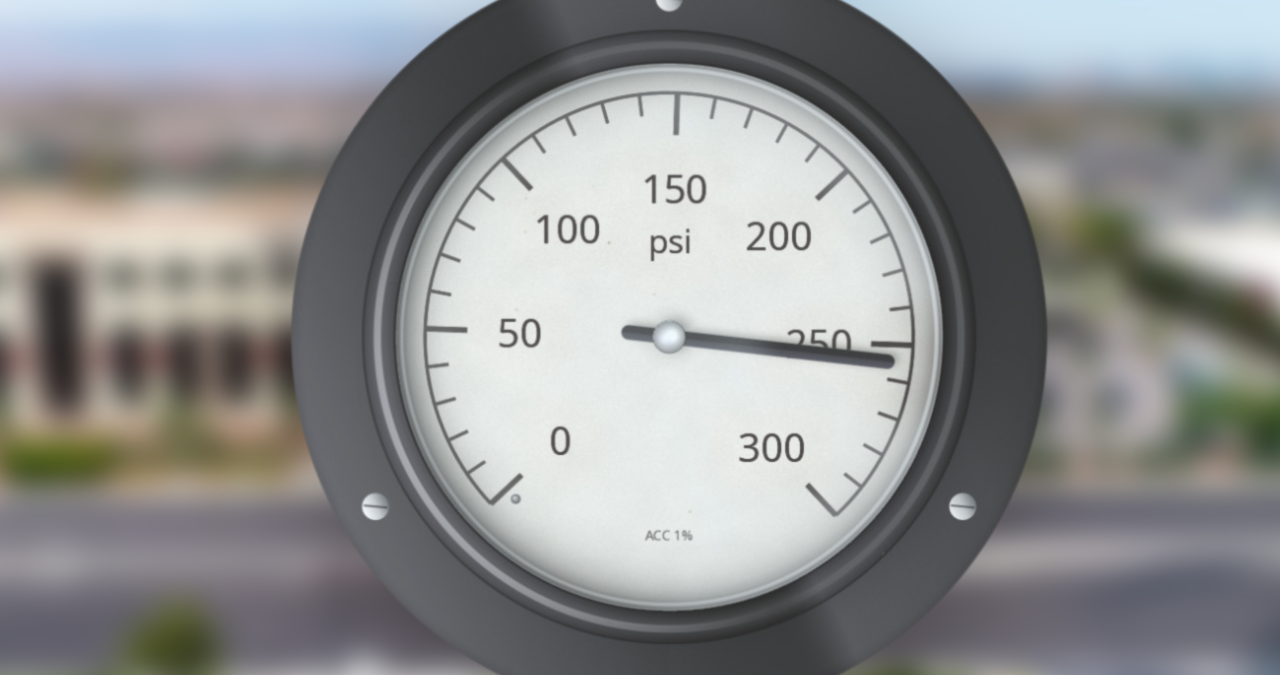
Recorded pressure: 255 psi
